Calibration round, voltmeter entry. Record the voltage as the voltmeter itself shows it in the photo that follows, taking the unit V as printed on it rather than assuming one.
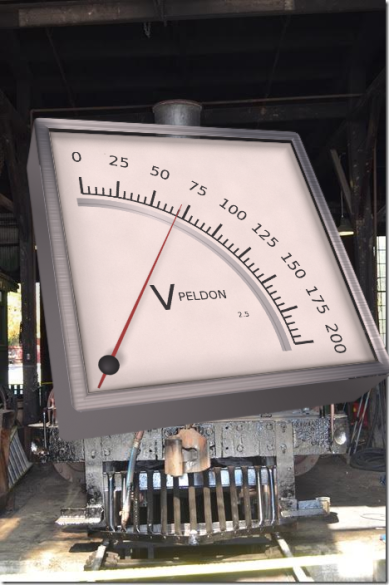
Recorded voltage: 70 V
